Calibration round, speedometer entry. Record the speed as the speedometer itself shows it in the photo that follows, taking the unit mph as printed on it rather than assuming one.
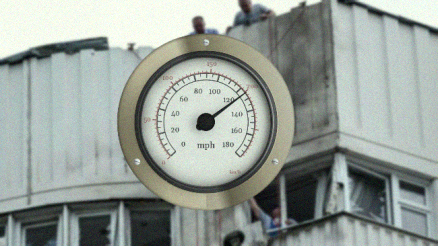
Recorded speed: 125 mph
